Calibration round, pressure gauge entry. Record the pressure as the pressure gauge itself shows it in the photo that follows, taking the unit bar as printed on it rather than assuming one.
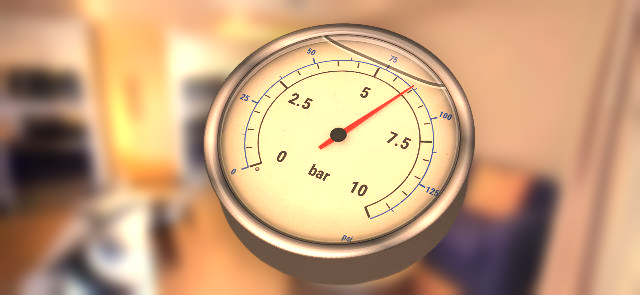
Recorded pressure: 6 bar
